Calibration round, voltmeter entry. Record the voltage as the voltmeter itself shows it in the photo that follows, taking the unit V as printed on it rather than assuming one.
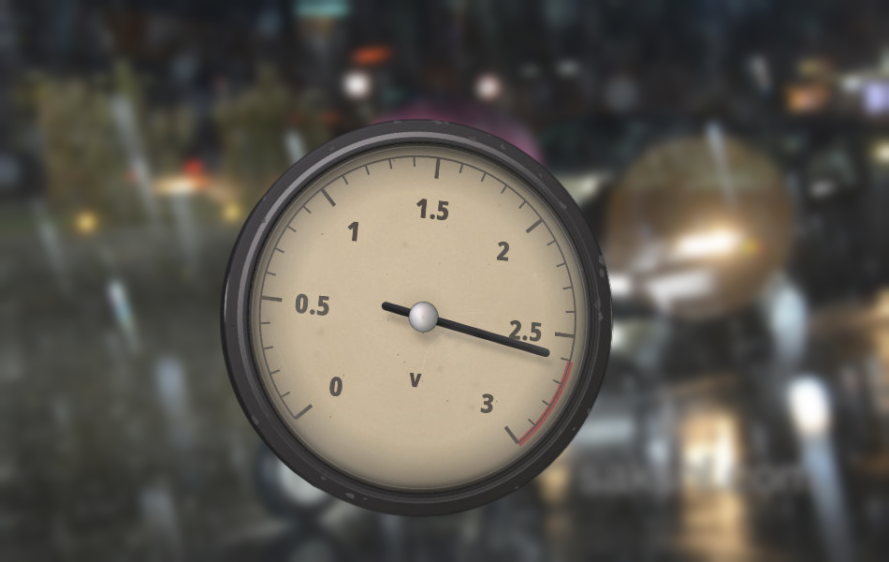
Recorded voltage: 2.6 V
